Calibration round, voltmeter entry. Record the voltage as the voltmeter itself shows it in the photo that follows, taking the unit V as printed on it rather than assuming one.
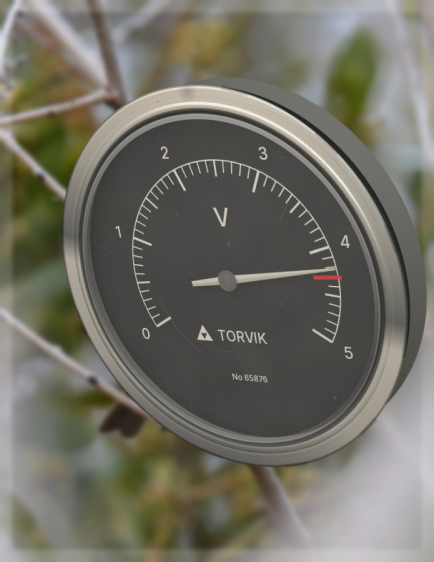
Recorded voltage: 4.2 V
